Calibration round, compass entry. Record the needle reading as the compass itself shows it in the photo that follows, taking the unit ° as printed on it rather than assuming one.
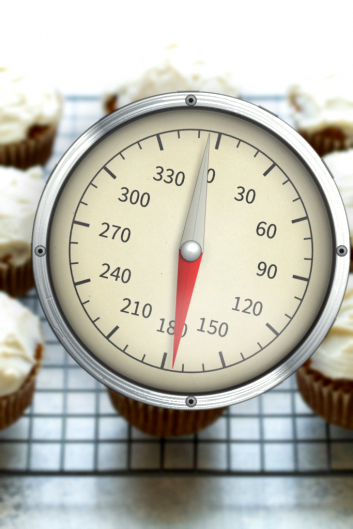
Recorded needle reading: 175 °
